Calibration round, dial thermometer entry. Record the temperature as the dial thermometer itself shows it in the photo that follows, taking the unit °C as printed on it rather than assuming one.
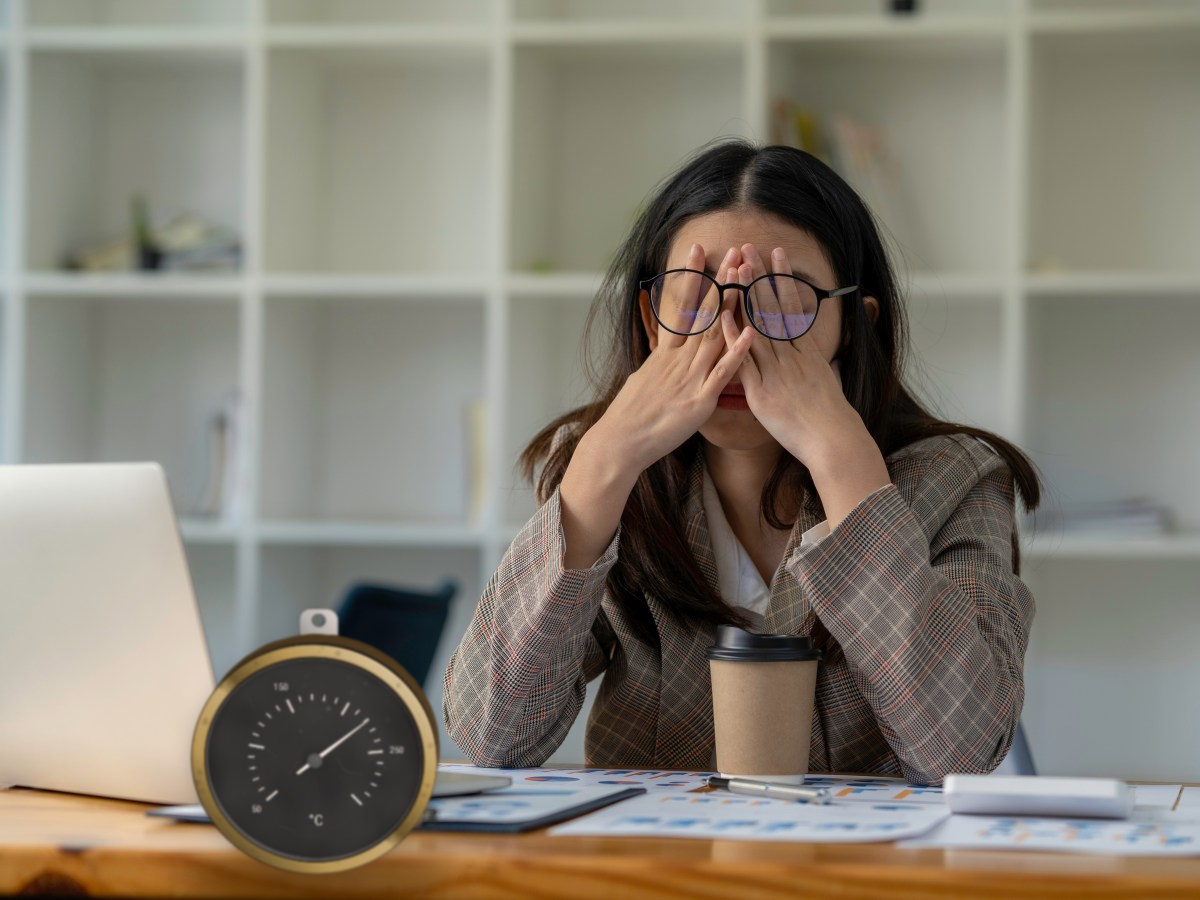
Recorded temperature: 220 °C
